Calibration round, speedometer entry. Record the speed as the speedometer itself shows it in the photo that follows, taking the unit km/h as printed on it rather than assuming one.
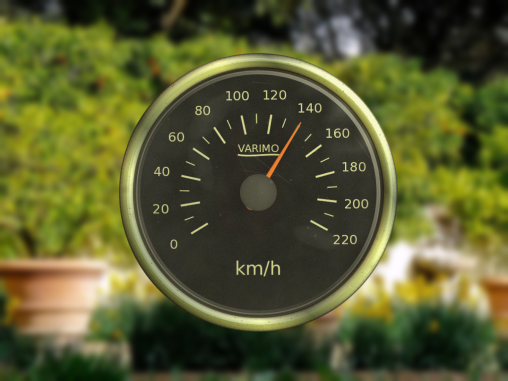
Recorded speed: 140 km/h
